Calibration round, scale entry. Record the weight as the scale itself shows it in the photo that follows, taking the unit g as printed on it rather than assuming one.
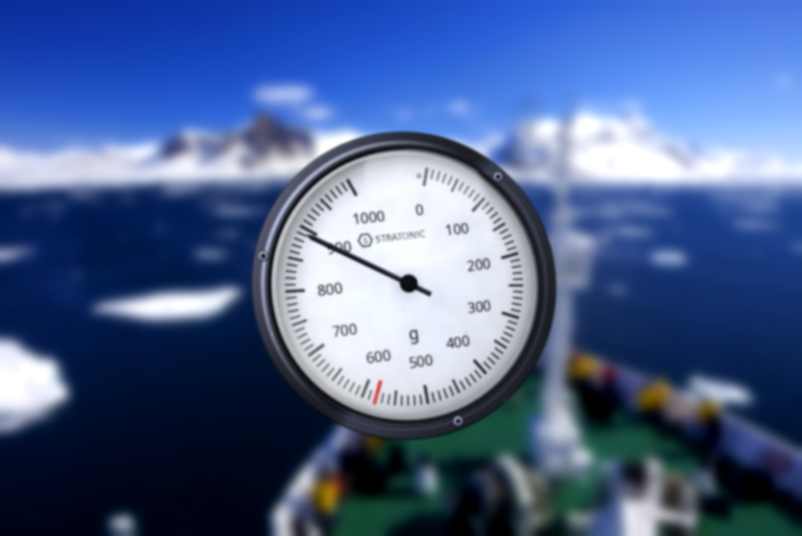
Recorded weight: 890 g
